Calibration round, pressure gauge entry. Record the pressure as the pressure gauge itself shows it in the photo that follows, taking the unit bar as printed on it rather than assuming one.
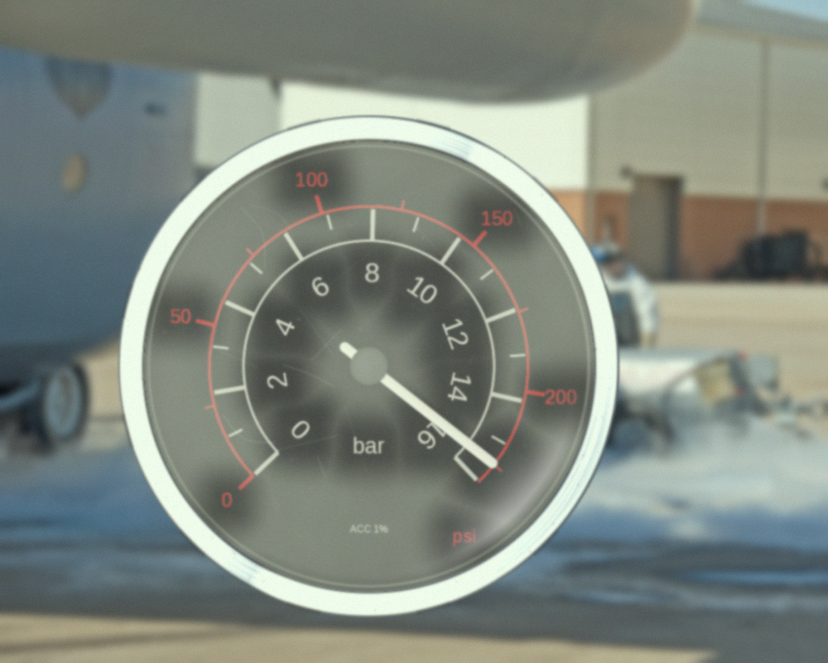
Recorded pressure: 15.5 bar
